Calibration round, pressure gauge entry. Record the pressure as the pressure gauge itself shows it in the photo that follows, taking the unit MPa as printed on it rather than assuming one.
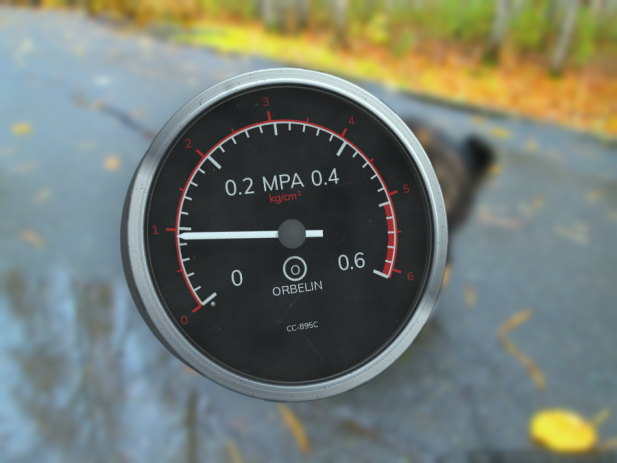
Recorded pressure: 0.09 MPa
